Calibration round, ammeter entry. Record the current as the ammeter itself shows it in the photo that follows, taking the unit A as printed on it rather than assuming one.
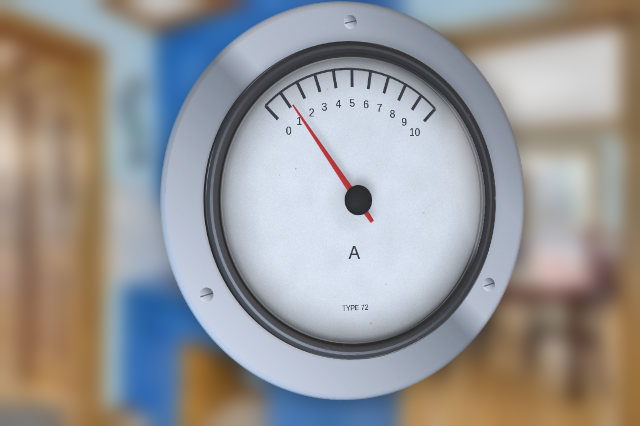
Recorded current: 1 A
